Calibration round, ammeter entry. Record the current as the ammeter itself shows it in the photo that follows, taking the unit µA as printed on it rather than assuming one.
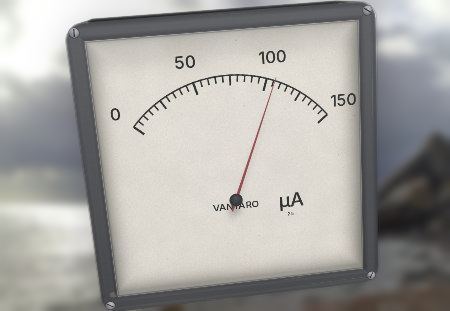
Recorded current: 105 µA
